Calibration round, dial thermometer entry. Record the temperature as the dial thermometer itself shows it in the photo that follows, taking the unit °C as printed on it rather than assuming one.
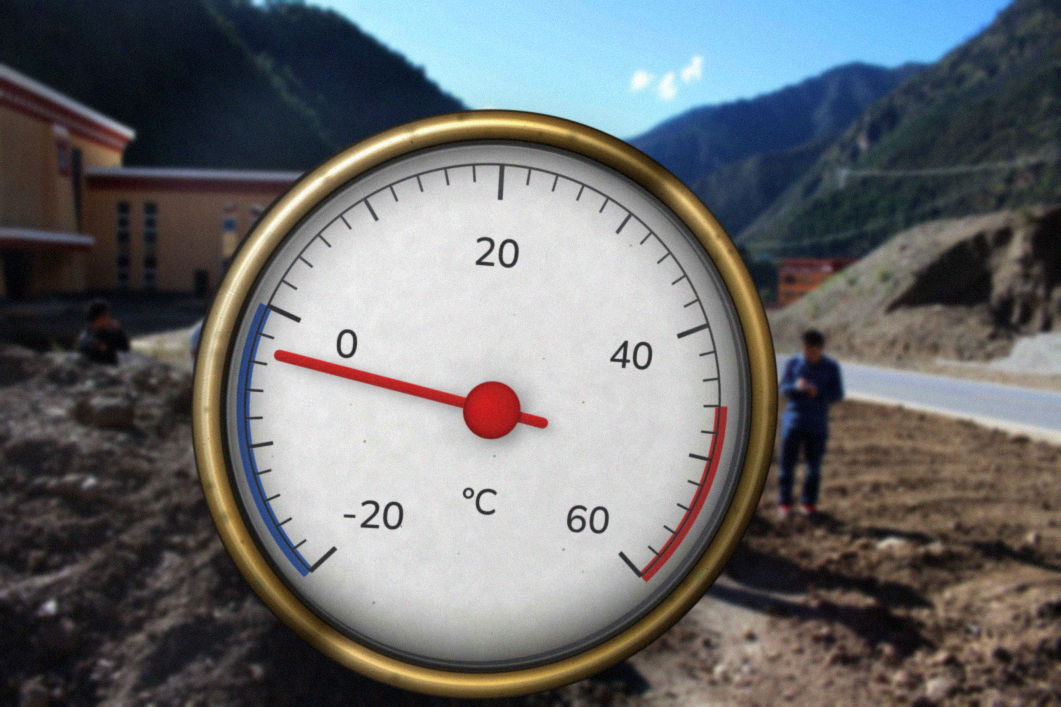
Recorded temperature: -3 °C
